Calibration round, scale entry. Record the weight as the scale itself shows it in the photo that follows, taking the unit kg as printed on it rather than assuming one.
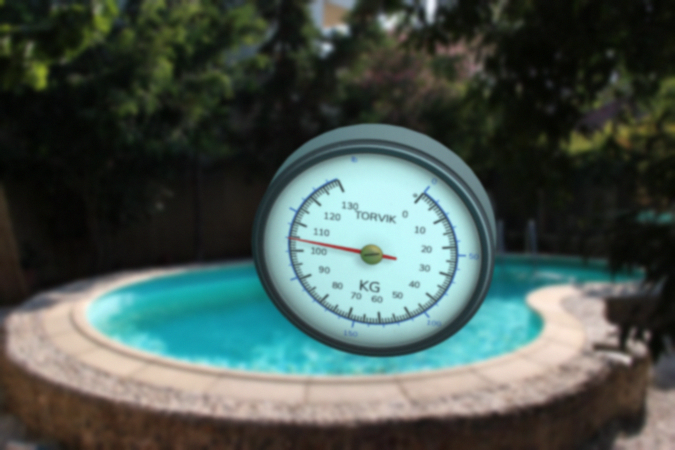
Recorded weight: 105 kg
